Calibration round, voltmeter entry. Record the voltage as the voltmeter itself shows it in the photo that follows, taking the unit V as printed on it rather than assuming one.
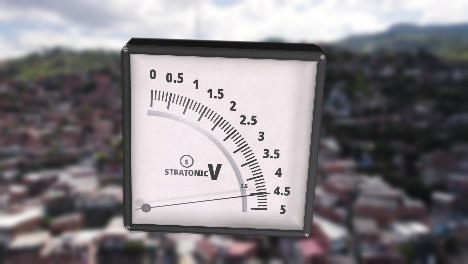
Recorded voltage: 4.5 V
